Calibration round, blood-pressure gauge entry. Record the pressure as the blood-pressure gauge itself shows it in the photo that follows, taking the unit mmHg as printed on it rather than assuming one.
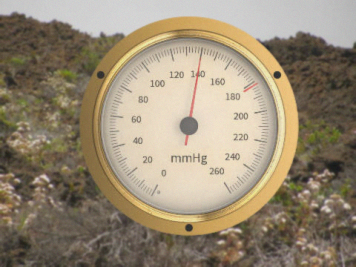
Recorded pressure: 140 mmHg
